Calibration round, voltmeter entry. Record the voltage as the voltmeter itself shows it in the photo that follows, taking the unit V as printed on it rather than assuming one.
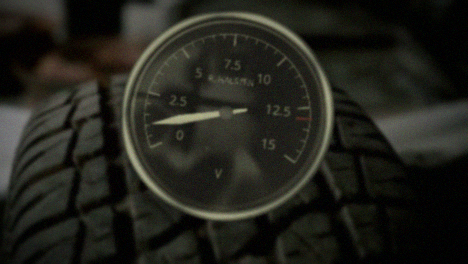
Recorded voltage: 1 V
